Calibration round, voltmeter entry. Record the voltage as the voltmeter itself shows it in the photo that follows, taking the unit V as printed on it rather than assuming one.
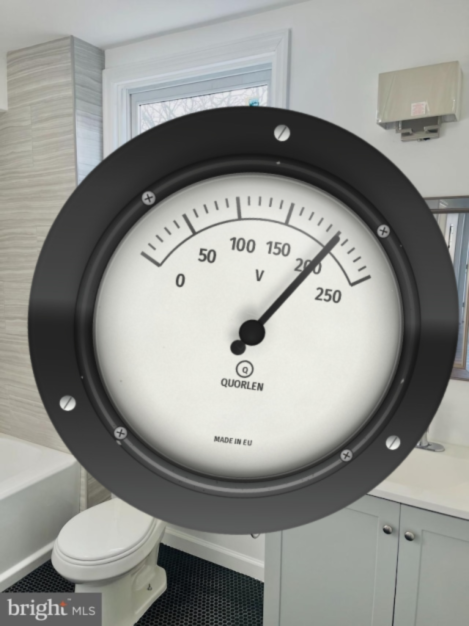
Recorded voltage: 200 V
